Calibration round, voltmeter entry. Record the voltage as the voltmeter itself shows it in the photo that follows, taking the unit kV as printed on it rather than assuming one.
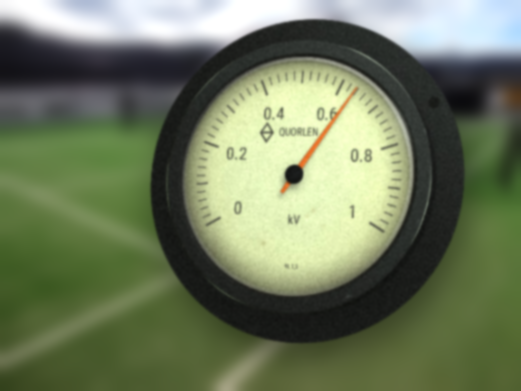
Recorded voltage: 0.64 kV
